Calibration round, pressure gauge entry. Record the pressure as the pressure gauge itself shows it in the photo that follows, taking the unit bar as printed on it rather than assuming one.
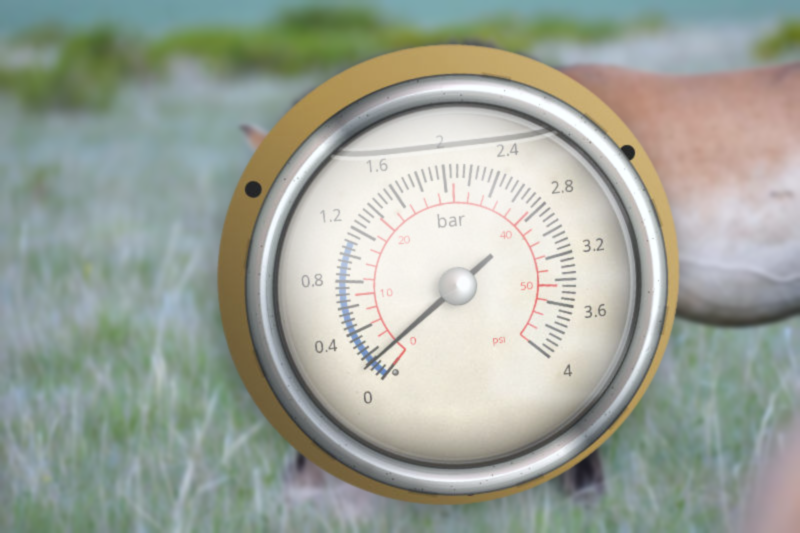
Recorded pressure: 0.15 bar
